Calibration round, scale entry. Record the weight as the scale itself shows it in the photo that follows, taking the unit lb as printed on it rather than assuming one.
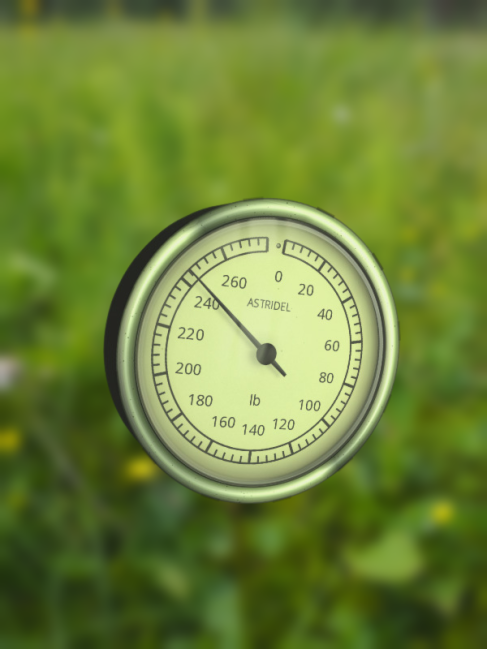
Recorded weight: 244 lb
